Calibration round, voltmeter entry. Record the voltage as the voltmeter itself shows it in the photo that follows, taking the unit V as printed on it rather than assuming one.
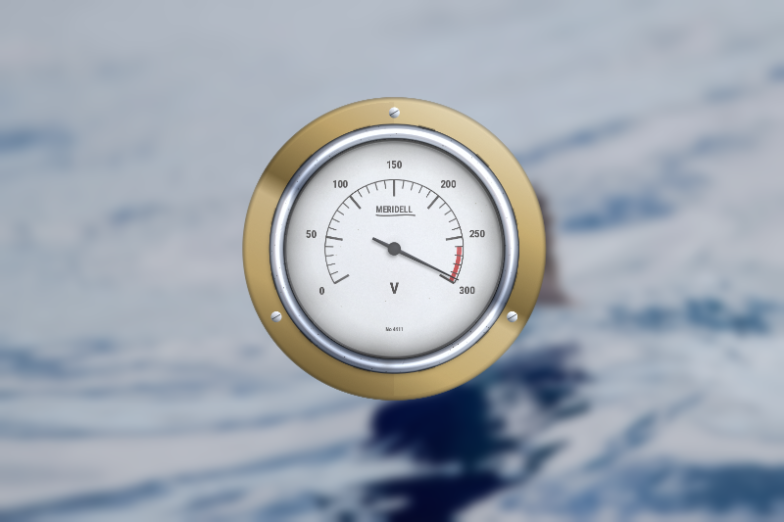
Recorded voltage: 295 V
